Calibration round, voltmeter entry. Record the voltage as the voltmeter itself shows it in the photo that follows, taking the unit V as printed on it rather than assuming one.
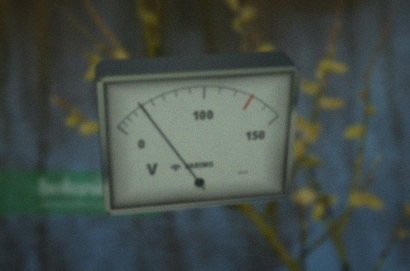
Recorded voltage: 50 V
